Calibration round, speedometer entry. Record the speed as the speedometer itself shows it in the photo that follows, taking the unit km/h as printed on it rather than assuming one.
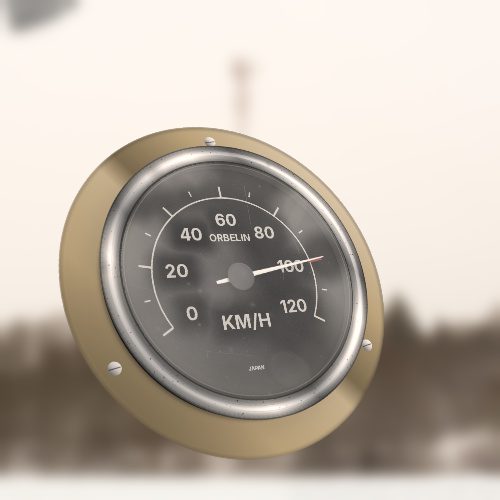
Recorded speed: 100 km/h
